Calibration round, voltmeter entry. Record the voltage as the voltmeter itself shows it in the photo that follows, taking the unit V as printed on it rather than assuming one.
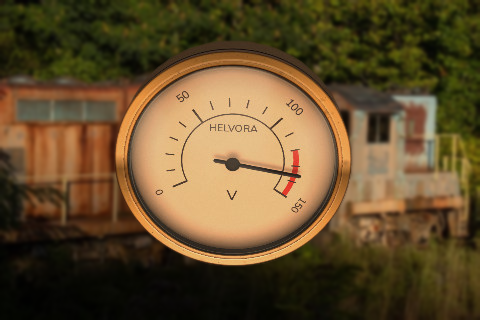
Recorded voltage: 135 V
